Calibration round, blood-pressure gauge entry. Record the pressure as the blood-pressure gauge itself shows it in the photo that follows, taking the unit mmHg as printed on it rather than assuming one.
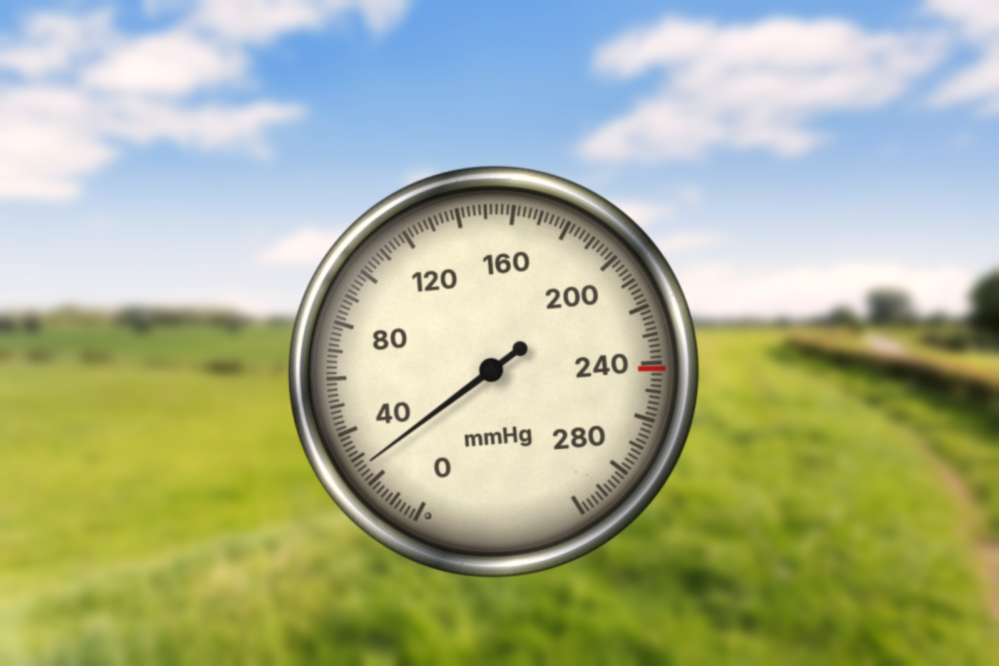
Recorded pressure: 26 mmHg
